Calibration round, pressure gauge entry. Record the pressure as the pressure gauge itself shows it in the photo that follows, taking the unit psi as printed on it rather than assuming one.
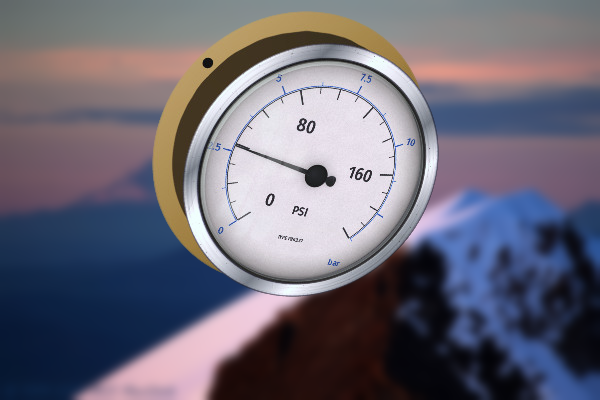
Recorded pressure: 40 psi
